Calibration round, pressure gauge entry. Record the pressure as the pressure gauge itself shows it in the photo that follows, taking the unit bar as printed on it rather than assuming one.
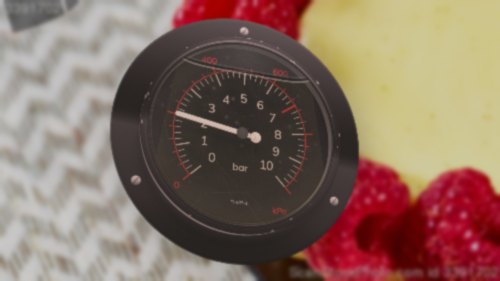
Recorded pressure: 2 bar
